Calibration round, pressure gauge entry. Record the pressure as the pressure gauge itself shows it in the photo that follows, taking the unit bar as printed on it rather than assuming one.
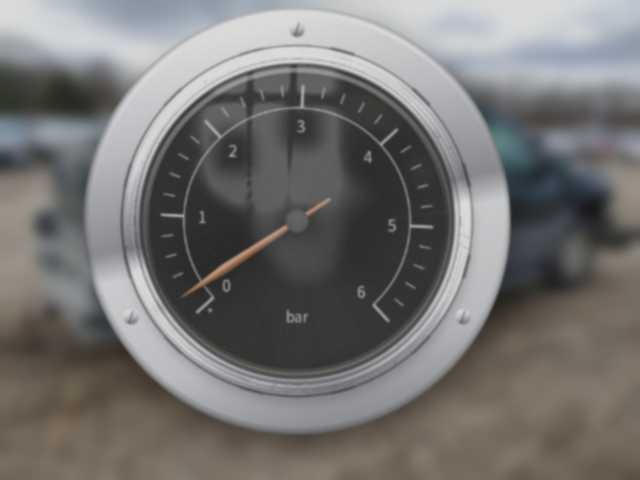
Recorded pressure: 0.2 bar
